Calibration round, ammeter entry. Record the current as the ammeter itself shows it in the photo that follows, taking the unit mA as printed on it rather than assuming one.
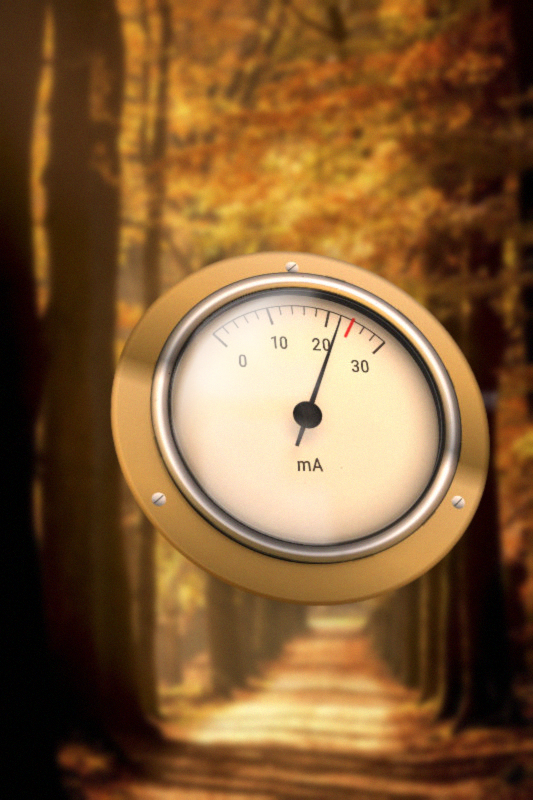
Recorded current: 22 mA
